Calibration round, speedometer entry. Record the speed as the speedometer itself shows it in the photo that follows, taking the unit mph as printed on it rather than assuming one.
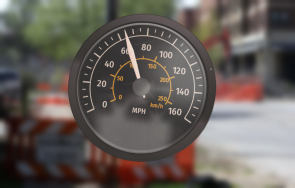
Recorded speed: 65 mph
